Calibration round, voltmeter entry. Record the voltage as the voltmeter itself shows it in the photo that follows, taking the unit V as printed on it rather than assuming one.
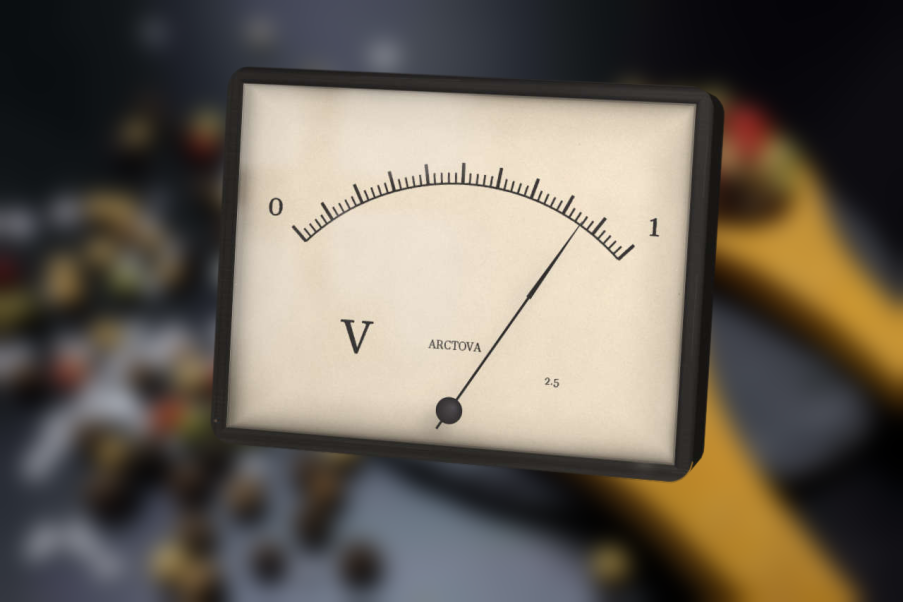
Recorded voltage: 0.86 V
